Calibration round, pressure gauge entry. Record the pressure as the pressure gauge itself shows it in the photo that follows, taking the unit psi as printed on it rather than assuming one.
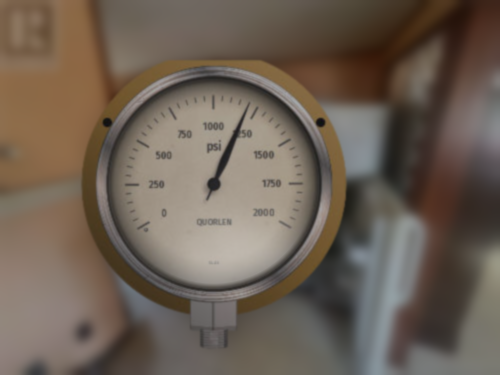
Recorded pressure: 1200 psi
